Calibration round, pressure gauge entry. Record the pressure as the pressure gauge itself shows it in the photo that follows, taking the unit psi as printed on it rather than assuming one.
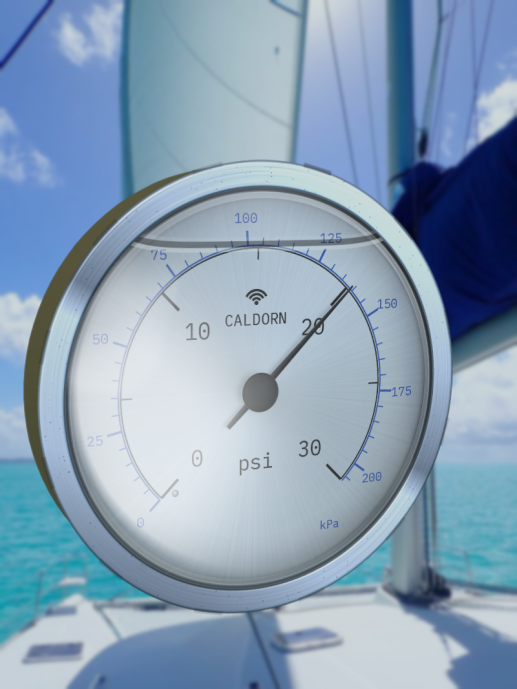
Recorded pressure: 20 psi
